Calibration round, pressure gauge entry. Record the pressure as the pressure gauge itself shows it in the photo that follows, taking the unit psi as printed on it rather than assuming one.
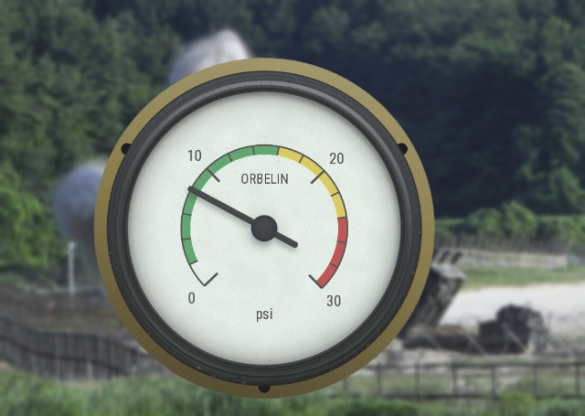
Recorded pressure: 8 psi
